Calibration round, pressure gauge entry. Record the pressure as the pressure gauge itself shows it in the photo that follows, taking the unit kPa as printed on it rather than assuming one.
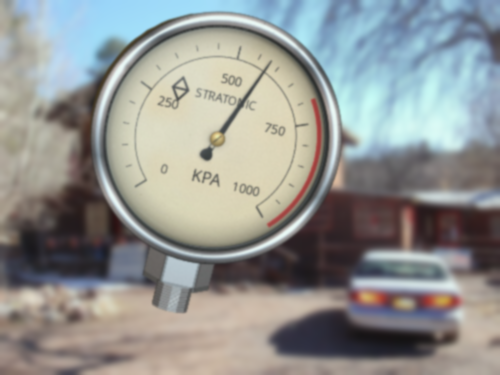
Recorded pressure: 575 kPa
